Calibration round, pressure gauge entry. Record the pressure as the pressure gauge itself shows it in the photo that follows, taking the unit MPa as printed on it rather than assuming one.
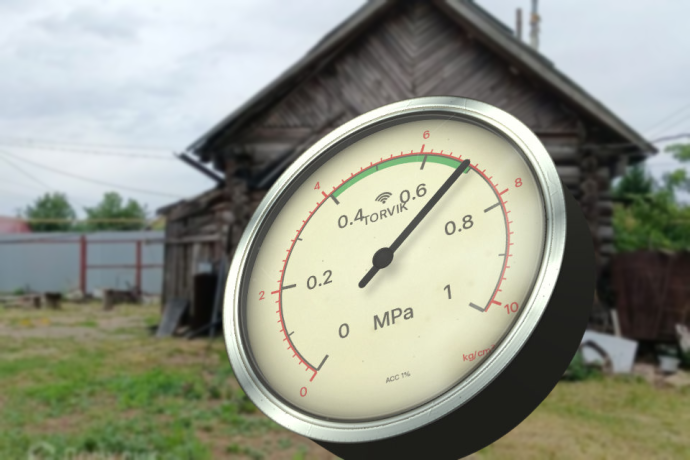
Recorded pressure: 0.7 MPa
